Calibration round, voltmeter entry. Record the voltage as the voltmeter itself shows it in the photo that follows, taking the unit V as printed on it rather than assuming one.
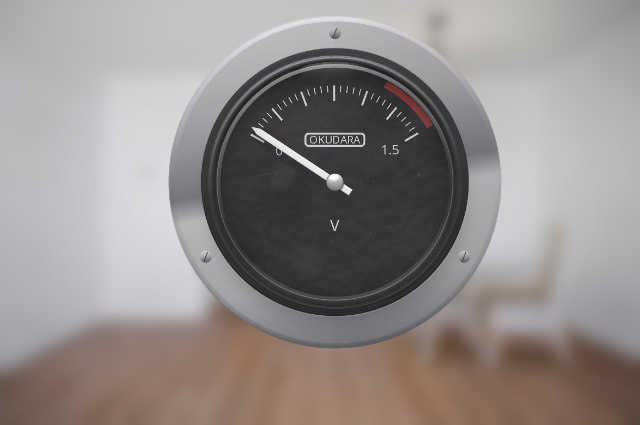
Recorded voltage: 0.05 V
